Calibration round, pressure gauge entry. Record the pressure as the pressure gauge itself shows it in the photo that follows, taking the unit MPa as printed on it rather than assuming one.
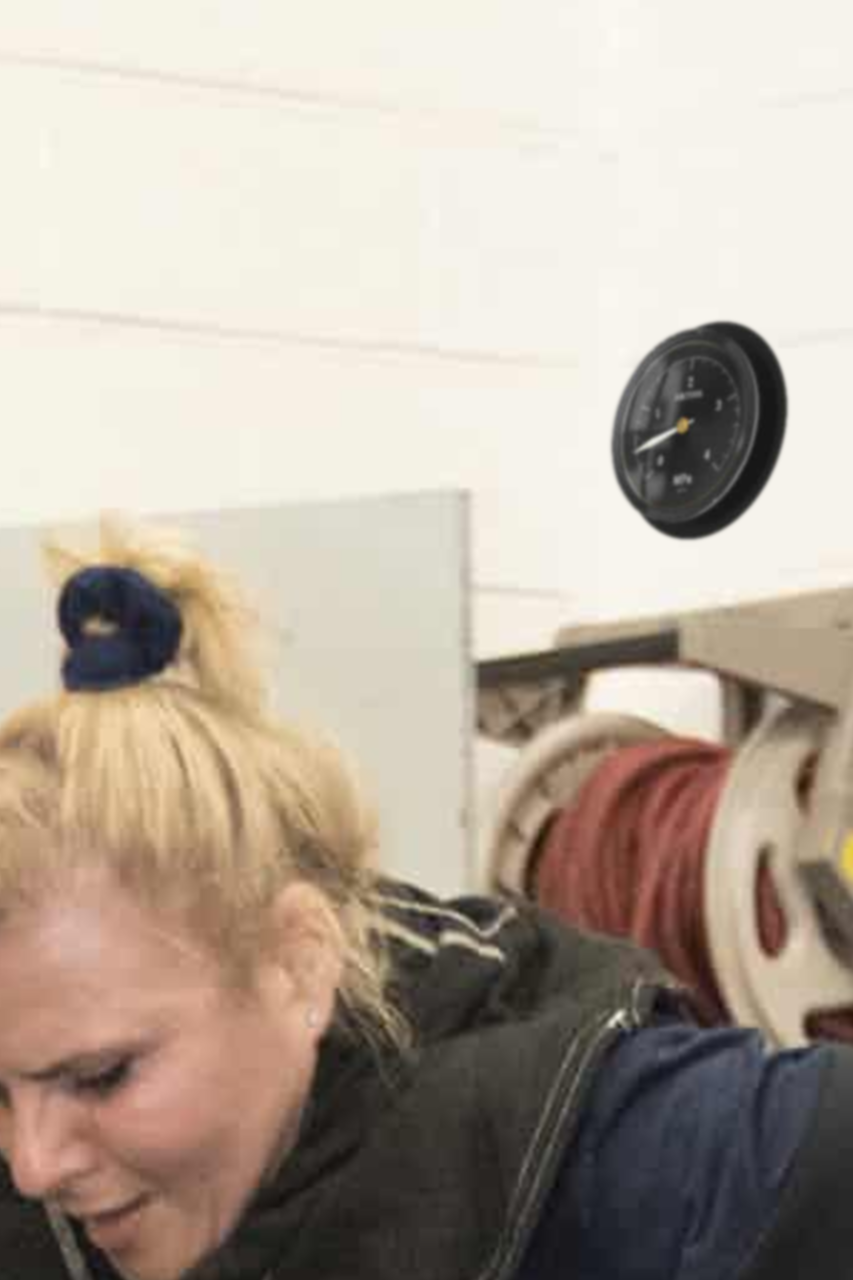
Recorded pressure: 0.4 MPa
